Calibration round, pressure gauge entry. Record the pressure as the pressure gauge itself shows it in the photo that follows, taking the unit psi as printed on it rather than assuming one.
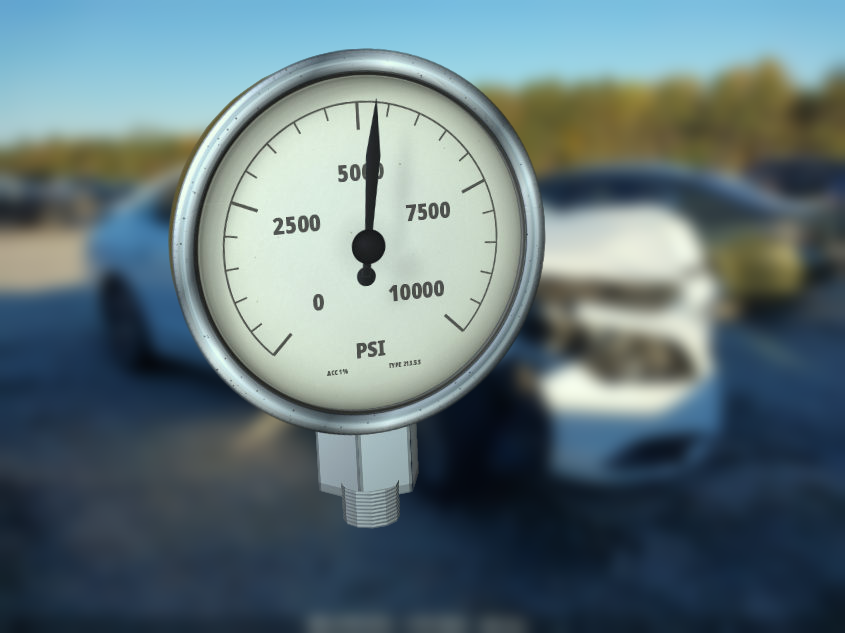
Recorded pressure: 5250 psi
